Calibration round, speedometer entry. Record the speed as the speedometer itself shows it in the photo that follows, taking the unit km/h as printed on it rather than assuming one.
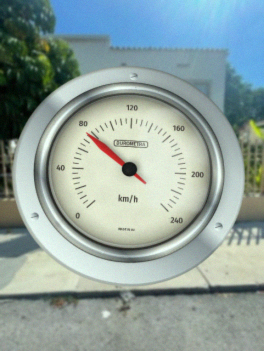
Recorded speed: 75 km/h
